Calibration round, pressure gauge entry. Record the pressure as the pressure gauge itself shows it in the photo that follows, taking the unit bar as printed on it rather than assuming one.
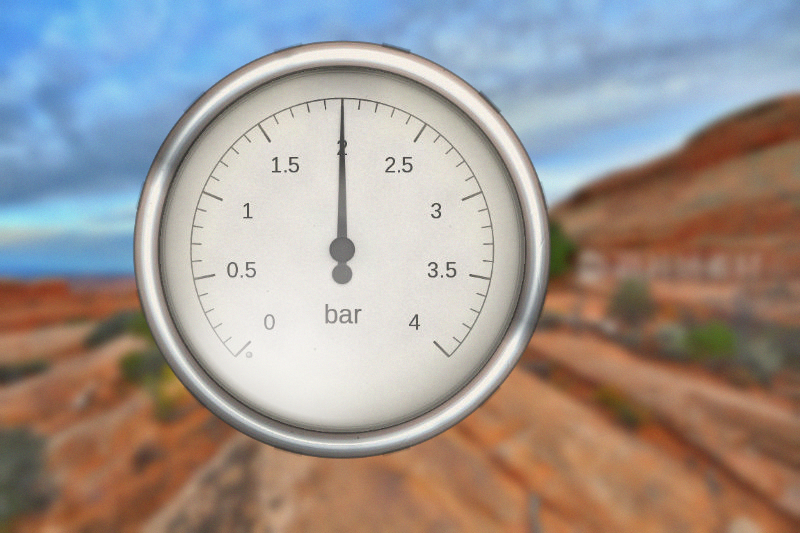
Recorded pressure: 2 bar
